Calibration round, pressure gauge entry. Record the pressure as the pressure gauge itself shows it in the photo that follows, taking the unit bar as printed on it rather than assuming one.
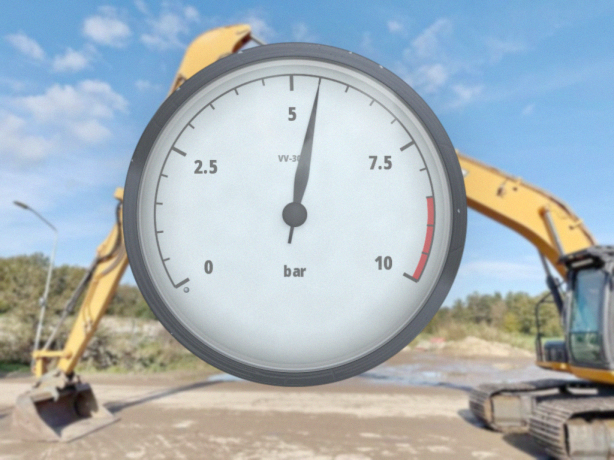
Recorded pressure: 5.5 bar
